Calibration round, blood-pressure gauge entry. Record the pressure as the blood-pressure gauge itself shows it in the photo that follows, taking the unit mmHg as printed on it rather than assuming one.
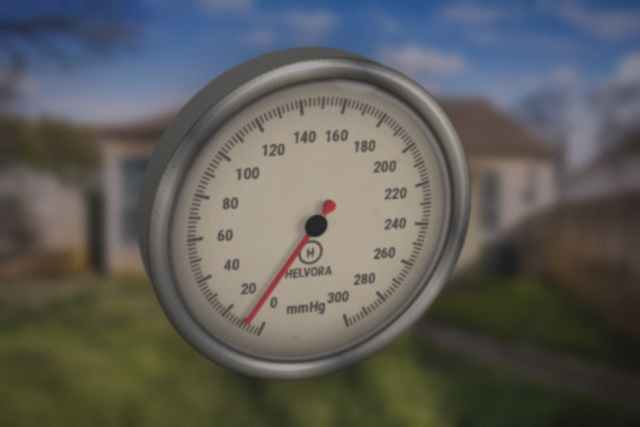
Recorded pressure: 10 mmHg
